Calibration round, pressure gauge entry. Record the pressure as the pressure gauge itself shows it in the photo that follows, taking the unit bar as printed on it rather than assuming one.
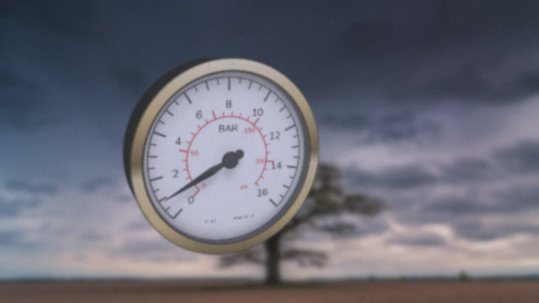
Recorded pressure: 1 bar
